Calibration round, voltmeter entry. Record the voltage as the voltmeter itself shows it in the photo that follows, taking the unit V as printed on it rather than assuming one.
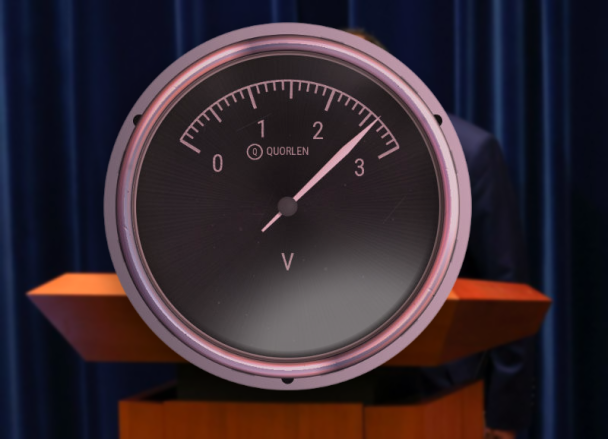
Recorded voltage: 2.6 V
